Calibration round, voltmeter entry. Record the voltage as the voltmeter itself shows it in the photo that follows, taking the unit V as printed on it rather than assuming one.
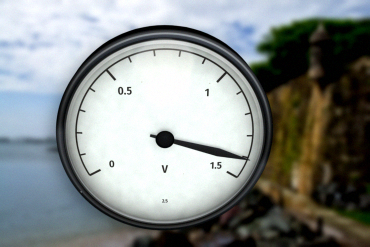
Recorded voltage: 1.4 V
